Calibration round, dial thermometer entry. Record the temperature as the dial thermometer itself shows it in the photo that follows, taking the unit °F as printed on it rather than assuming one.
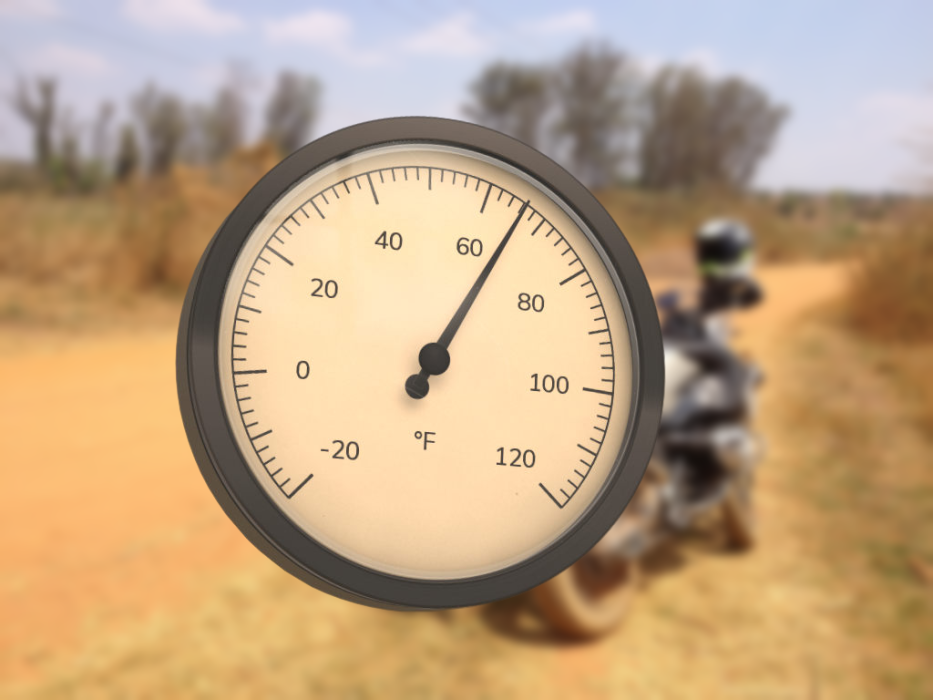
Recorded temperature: 66 °F
